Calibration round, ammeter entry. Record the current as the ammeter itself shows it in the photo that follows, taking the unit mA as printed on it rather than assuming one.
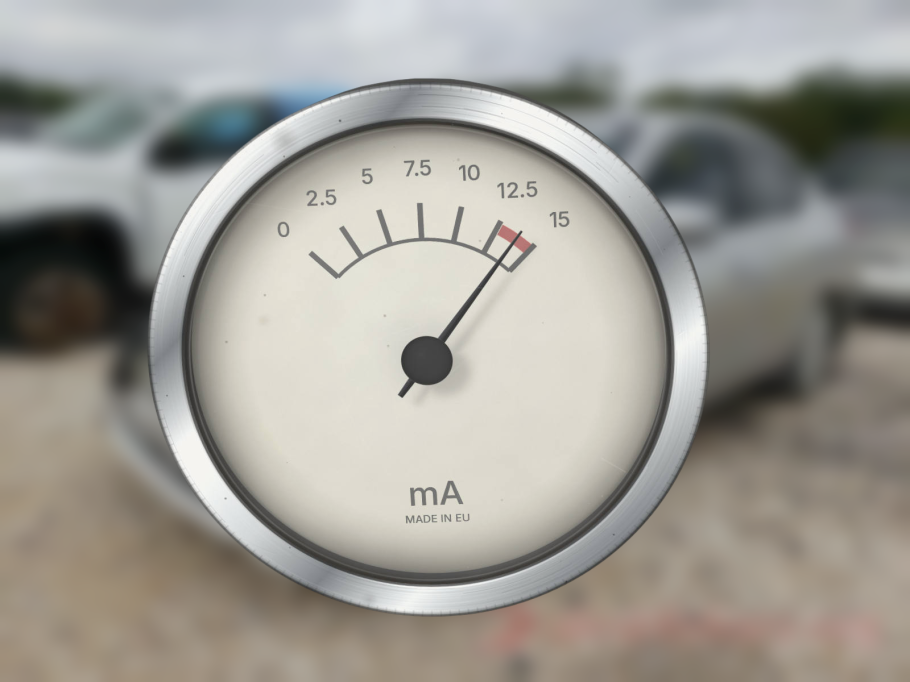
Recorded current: 13.75 mA
